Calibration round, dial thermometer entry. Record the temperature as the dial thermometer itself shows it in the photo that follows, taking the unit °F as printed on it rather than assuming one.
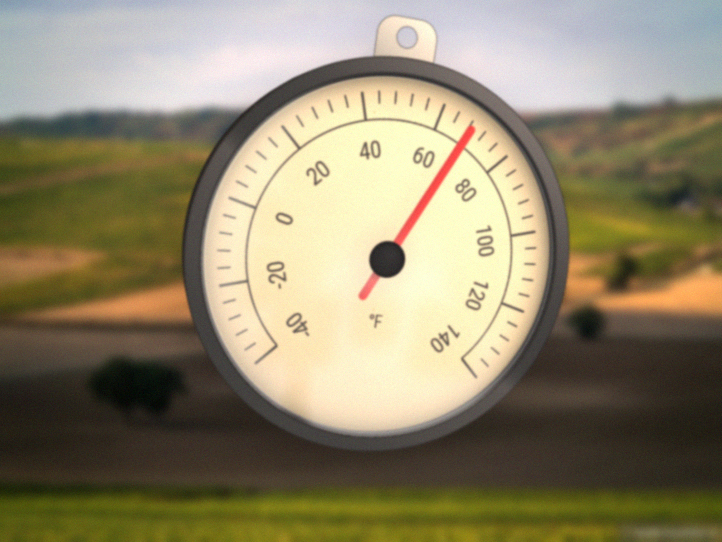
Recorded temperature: 68 °F
